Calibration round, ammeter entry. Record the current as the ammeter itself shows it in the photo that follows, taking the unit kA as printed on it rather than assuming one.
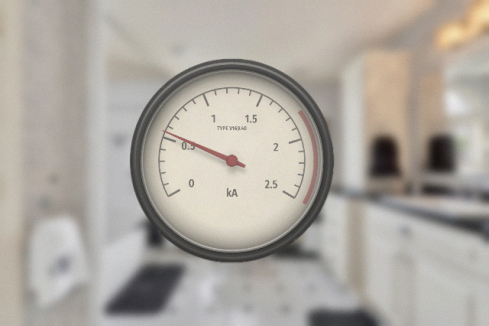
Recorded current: 0.55 kA
